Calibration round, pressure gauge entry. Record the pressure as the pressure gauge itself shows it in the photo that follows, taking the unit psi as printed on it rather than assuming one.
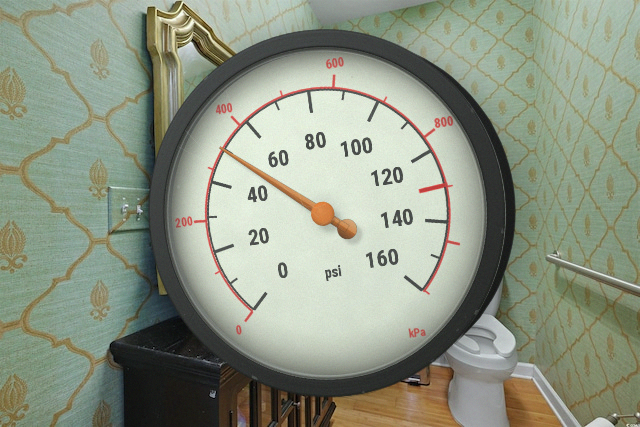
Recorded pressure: 50 psi
